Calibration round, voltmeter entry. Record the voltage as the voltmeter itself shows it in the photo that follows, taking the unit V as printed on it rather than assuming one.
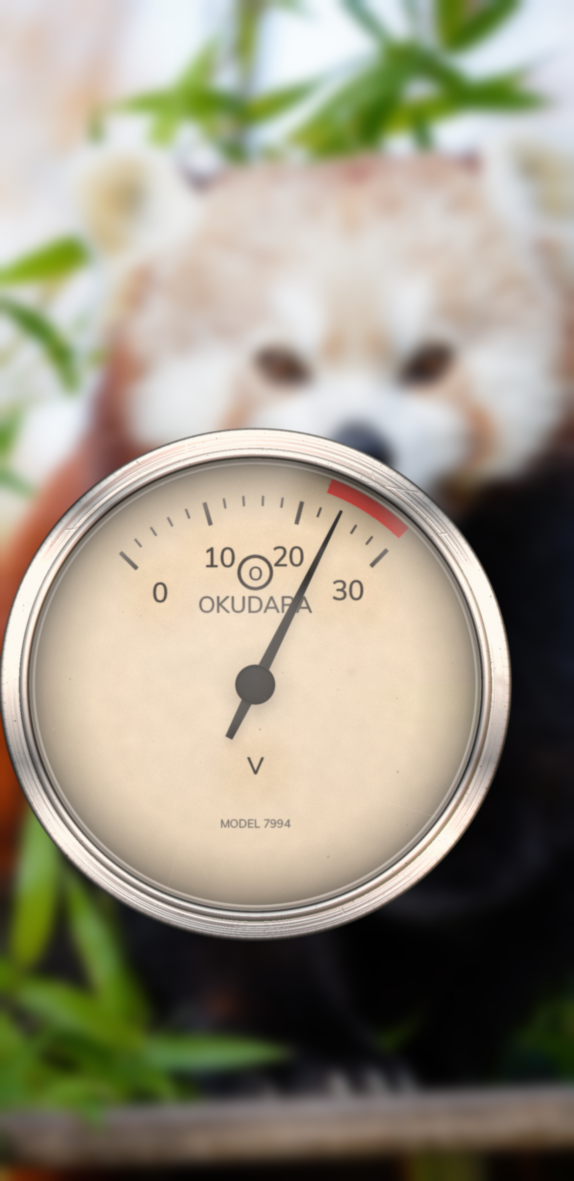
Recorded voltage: 24 V
